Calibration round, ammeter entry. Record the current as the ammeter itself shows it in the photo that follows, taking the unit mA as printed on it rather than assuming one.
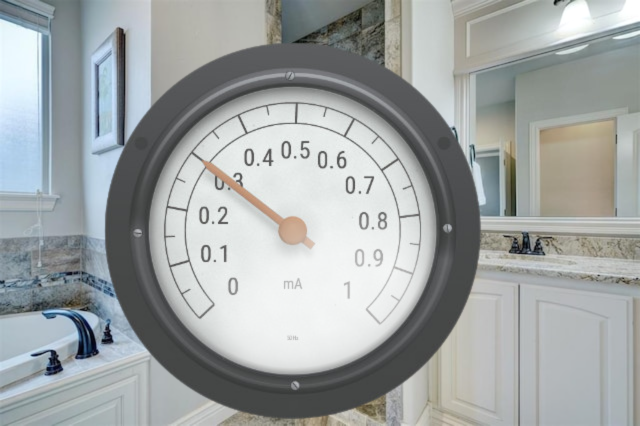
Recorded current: 0.3 mA
